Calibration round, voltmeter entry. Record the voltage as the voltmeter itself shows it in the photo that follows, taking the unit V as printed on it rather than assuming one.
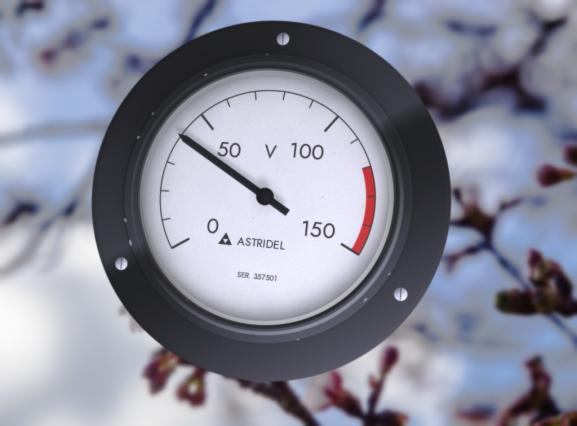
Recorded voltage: 40 V
